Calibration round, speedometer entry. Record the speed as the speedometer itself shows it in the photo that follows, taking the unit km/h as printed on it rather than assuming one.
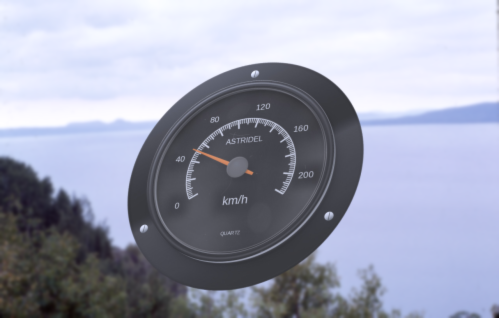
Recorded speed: 50 km/h
